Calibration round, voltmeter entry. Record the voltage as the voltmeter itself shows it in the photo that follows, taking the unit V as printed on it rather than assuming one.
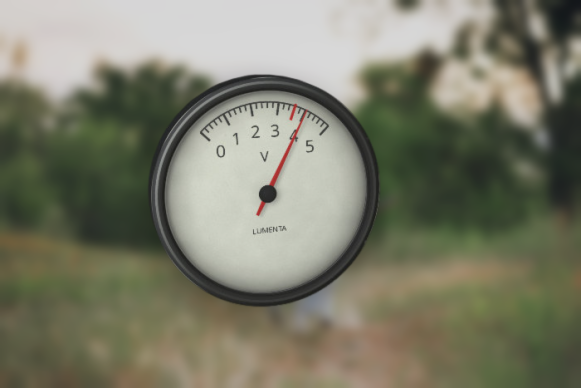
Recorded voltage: 4 V
